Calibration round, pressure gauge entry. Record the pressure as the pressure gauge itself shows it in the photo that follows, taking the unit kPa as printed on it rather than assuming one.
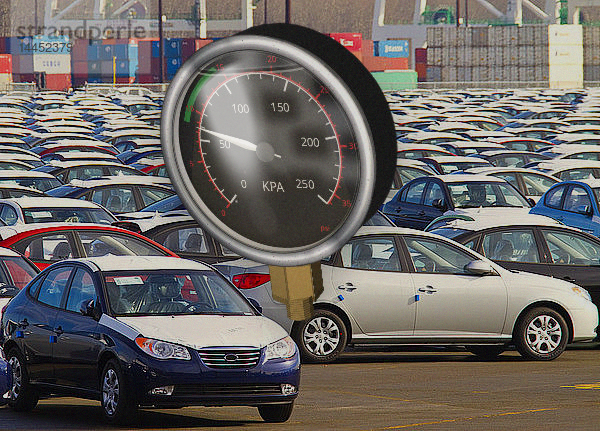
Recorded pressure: 60 kPa
